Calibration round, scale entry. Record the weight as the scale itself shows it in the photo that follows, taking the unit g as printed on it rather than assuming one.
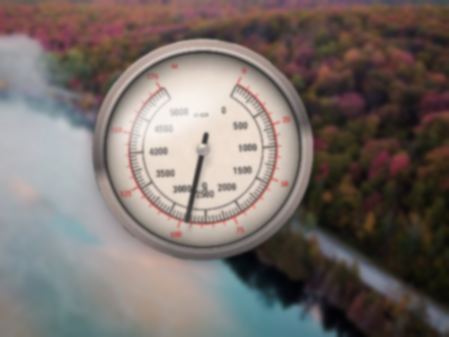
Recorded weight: 2750 g
